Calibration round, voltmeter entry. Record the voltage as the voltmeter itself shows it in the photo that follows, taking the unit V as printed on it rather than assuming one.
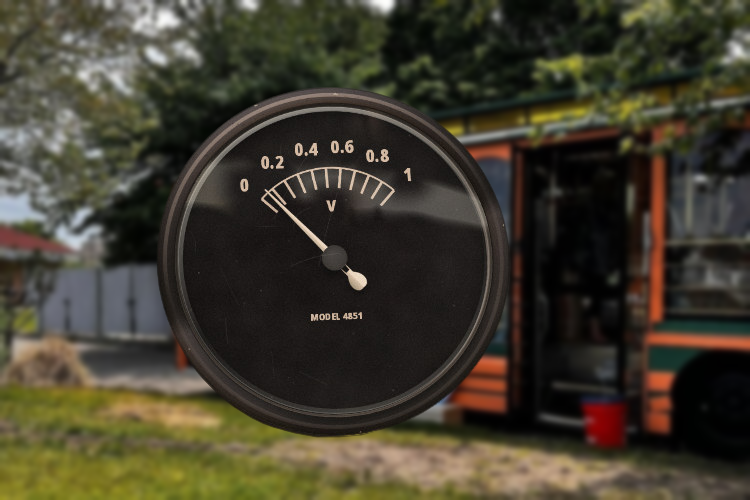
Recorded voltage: 0.05 V
